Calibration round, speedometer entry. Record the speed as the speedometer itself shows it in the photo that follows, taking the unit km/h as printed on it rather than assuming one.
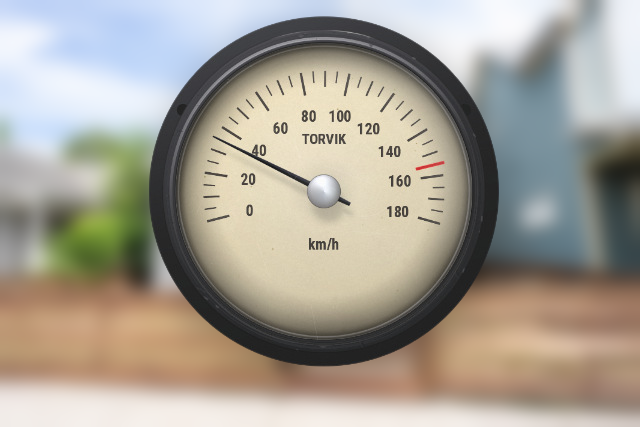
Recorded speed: 35 km/h
